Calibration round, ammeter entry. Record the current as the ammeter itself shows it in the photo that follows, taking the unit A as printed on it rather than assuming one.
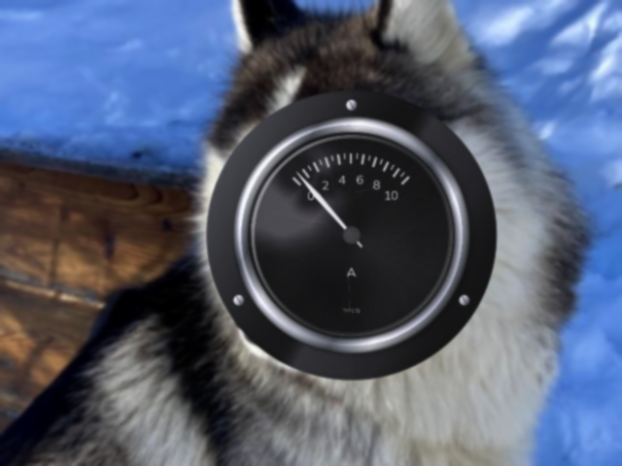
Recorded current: 0.5 A
